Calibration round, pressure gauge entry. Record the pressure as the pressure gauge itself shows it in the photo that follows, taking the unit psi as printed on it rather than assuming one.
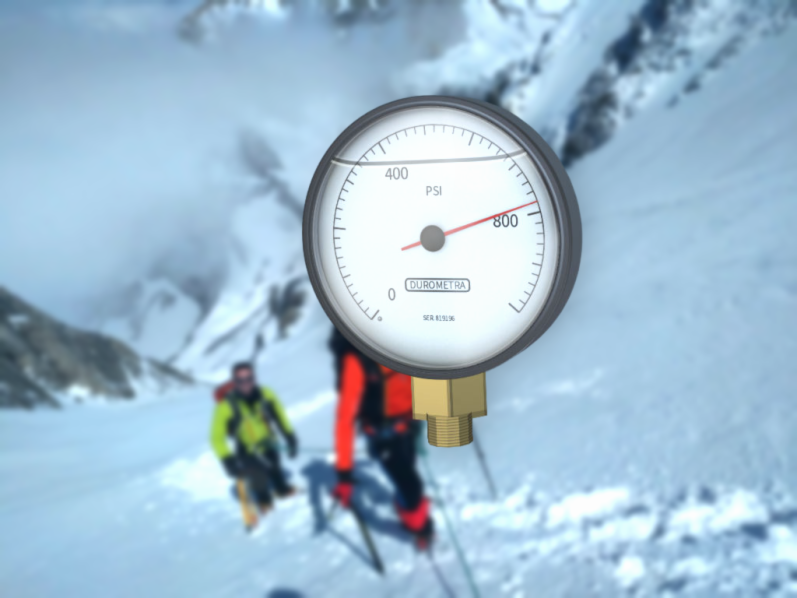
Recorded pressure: 780 psi
